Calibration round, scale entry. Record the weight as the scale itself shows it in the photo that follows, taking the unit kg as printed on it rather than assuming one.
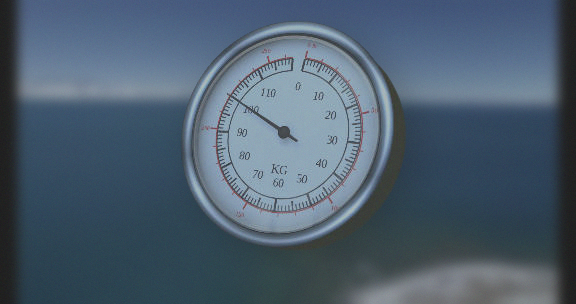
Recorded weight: 100 kg
